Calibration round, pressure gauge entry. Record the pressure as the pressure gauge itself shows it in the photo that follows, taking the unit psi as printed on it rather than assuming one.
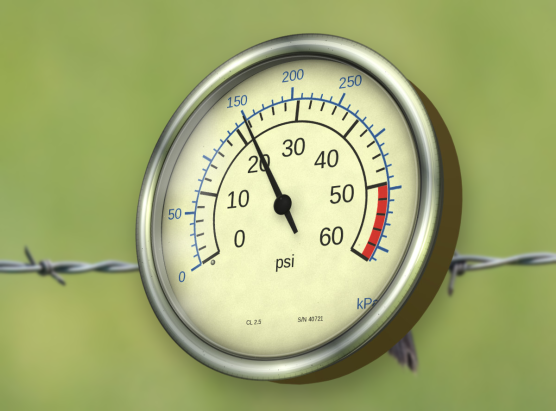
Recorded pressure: 22 psi
